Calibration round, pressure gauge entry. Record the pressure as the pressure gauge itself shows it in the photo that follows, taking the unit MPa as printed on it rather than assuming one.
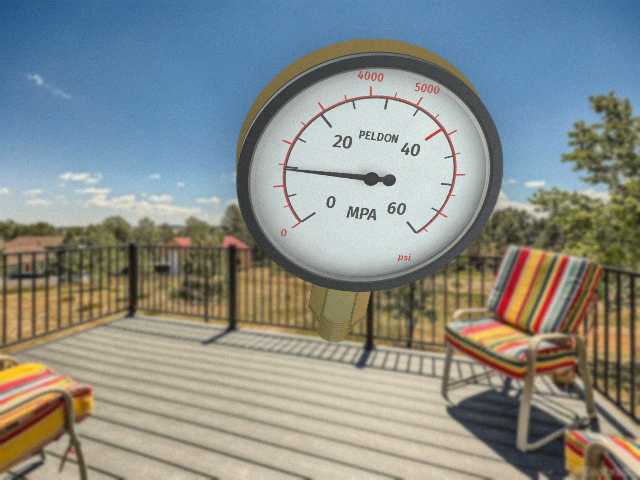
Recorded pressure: 10 MPa
